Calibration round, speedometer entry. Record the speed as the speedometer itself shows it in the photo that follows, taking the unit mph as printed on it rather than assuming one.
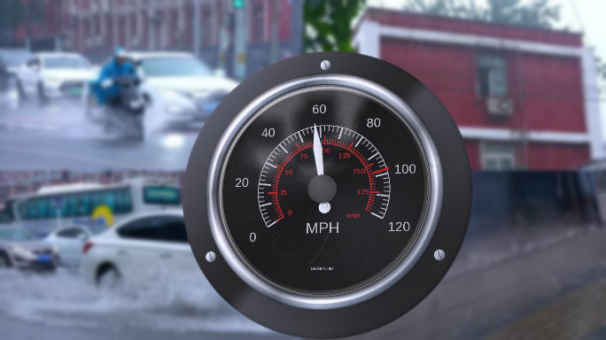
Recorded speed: 58 mph
